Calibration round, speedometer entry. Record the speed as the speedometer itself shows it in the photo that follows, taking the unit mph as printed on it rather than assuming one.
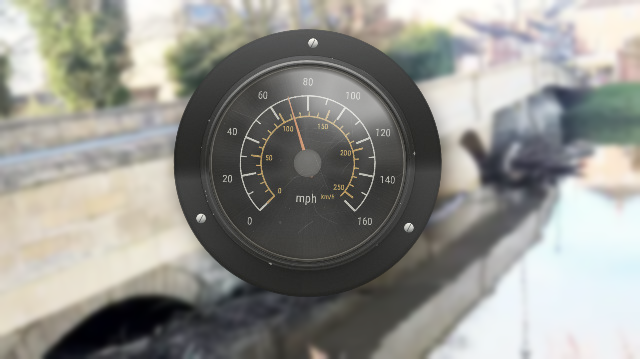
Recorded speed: 70 mph
